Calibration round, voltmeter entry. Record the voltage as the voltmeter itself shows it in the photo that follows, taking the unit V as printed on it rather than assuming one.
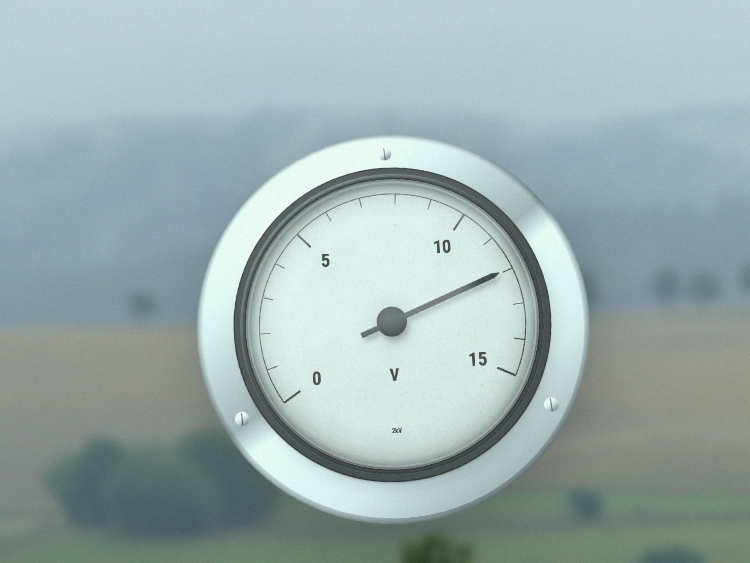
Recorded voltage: 12 V
